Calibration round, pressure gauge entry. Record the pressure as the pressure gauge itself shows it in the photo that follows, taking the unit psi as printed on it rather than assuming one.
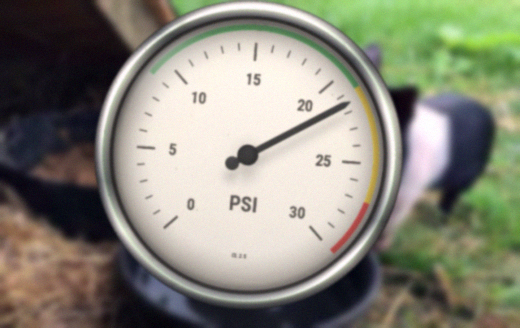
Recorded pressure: 21.5 psi
